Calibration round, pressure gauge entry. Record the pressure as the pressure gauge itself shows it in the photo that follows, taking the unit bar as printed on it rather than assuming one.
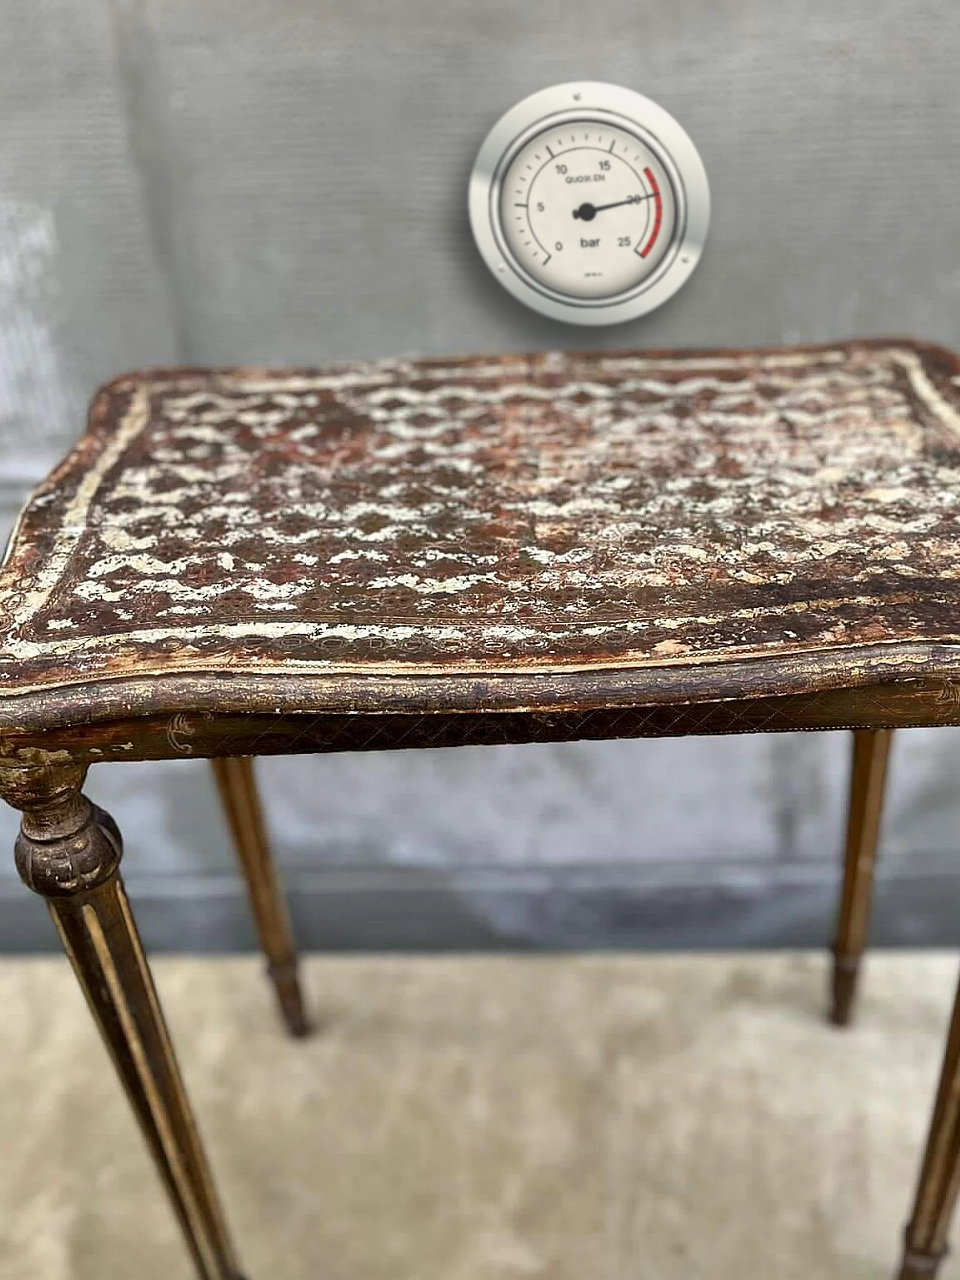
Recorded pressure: 20 bar
